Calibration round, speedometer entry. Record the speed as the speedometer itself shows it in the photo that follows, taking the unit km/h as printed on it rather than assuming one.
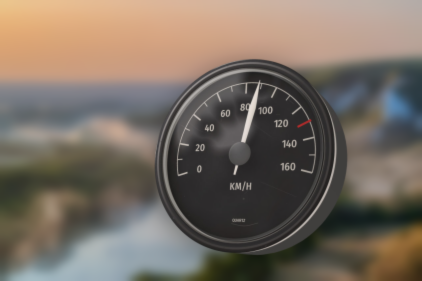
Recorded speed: 90 km/h
